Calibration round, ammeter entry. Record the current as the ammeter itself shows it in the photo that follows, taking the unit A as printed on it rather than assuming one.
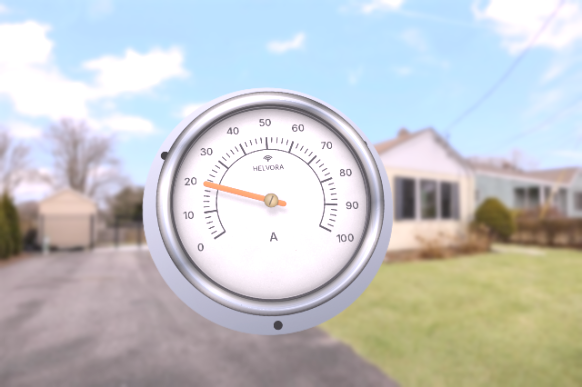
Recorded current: 20 A
